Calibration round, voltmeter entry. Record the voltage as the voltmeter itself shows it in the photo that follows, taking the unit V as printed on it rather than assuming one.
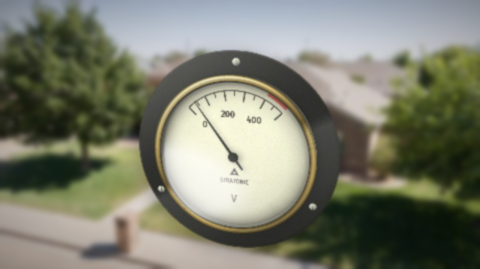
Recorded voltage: 50 V
